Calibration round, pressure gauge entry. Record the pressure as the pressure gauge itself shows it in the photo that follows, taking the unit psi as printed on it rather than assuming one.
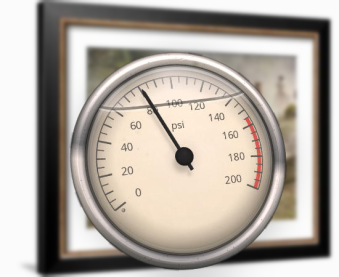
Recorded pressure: 80 psi
